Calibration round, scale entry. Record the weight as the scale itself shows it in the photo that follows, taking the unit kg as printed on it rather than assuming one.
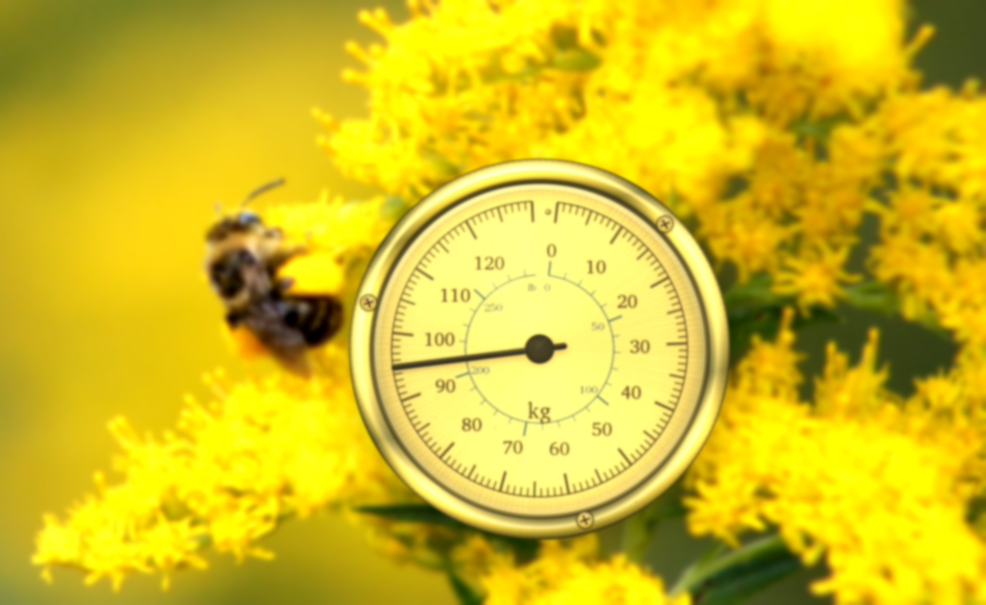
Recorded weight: 95 kg
